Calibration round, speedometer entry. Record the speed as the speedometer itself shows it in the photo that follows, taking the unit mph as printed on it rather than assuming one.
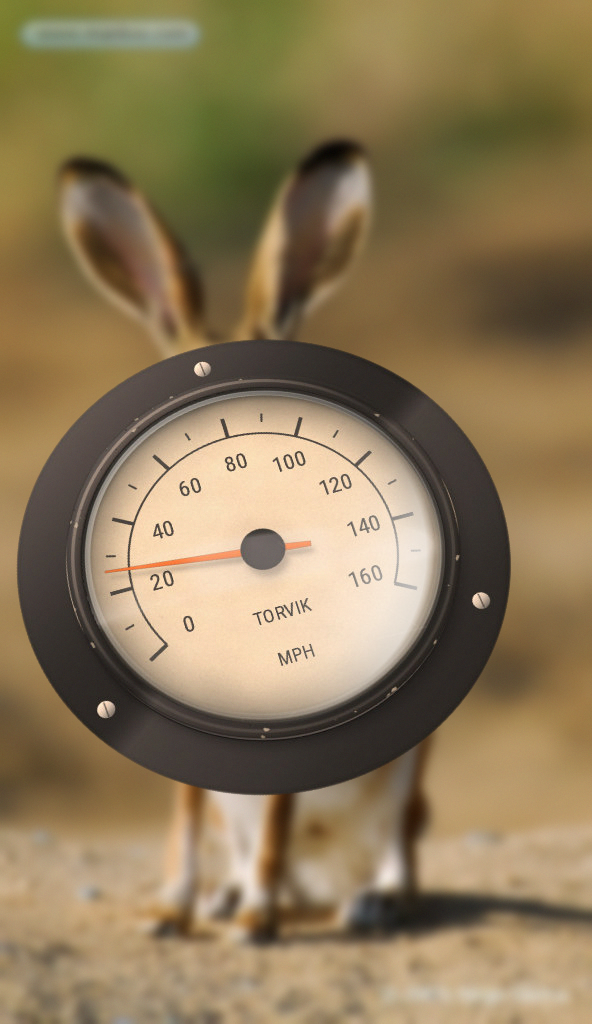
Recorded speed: 25 mph
